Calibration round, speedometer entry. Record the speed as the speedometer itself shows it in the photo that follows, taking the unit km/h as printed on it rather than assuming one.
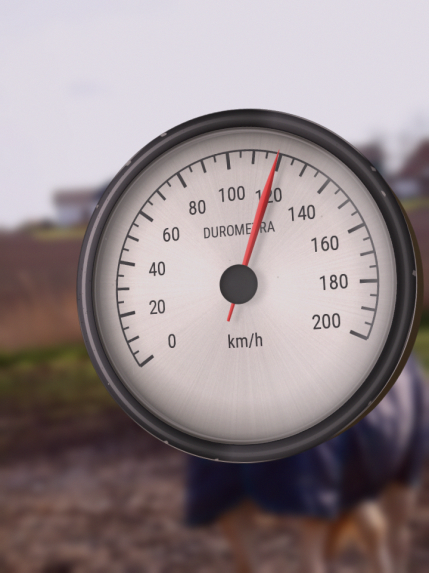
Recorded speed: 120 km/h
